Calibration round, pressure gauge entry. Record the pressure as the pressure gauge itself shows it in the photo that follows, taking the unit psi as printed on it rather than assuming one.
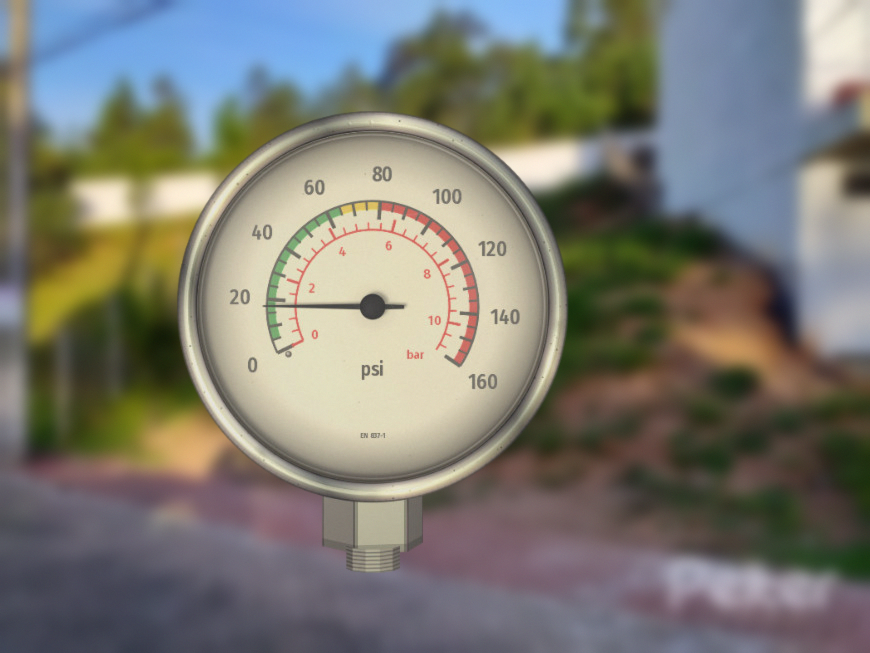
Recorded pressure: 17.5 psi
